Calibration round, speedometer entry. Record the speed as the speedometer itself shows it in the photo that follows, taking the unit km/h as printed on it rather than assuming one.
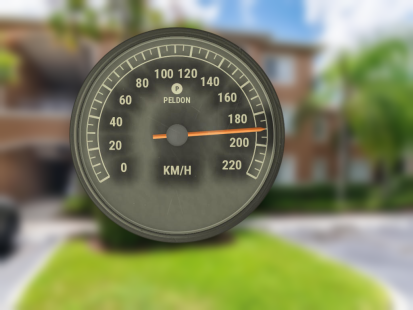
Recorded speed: 190 km/h
